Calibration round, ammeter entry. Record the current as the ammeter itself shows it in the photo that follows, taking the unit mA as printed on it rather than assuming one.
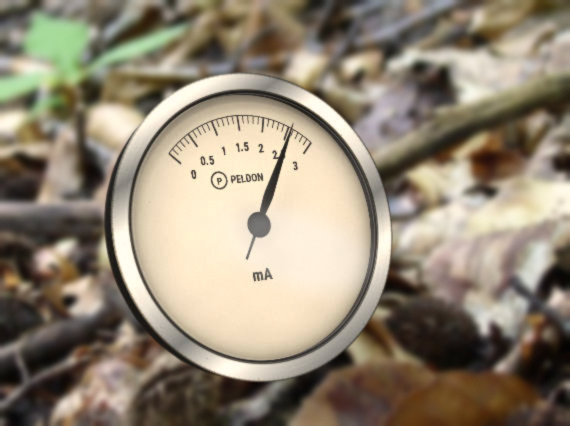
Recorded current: 2.5 mA
